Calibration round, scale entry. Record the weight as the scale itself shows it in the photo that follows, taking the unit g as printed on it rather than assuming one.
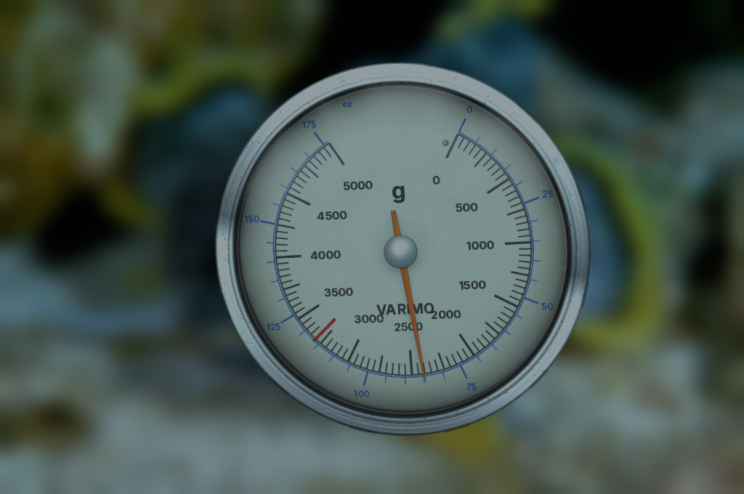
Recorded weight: 2400 g
